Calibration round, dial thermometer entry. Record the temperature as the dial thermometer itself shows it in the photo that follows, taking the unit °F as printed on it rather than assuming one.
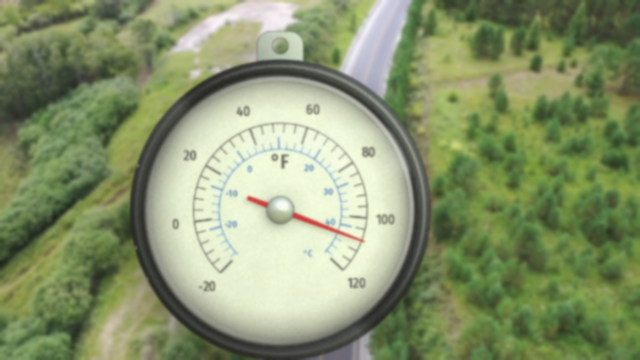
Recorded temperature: 108 °F
